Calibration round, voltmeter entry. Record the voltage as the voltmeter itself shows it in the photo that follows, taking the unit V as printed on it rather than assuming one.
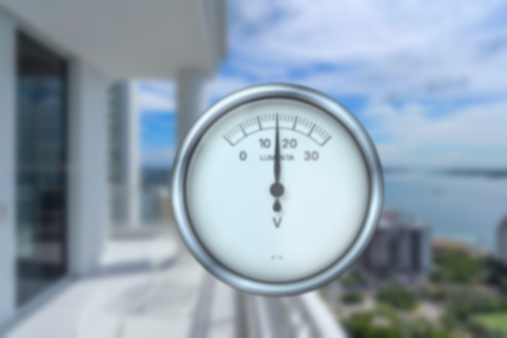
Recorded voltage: 15 V
